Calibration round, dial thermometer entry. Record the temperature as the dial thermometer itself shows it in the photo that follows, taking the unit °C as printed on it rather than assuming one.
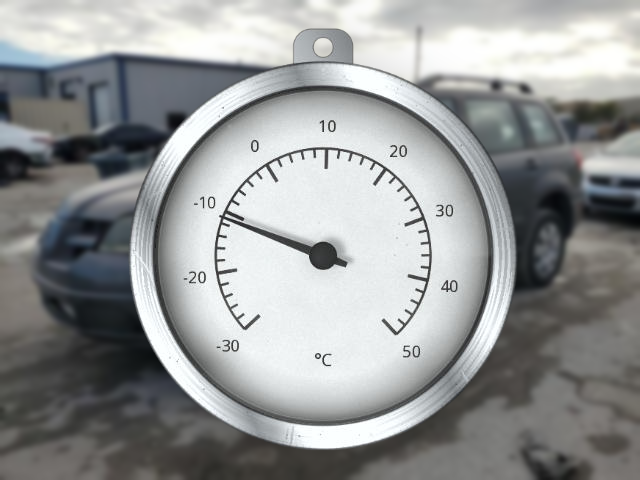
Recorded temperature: -11 °C
